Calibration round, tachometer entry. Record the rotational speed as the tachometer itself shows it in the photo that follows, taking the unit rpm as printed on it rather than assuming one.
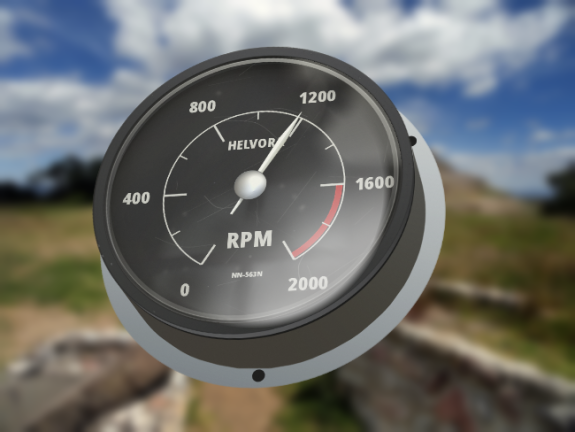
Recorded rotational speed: 1200 rpm
